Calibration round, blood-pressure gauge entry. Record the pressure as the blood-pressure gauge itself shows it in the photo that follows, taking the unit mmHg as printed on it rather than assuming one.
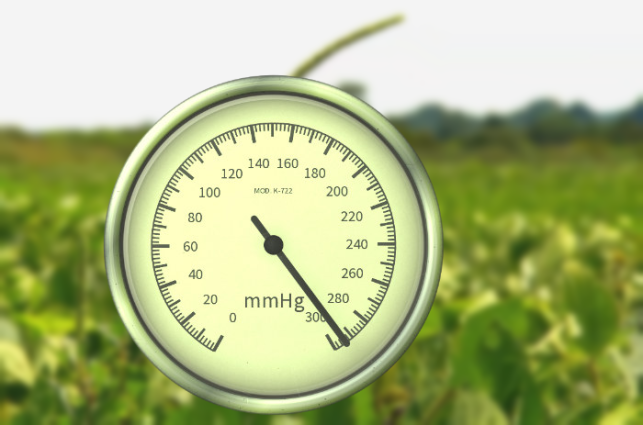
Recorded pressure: 294 mmHg
